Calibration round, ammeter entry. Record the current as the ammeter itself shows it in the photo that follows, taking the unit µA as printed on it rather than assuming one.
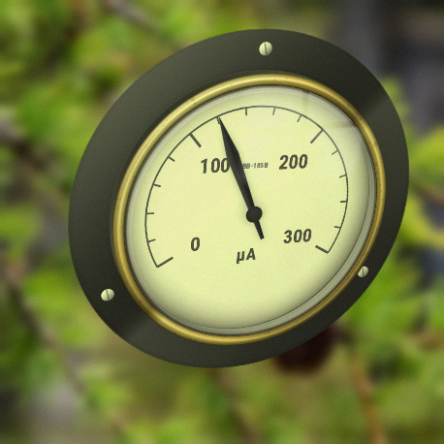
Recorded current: 120 µA
